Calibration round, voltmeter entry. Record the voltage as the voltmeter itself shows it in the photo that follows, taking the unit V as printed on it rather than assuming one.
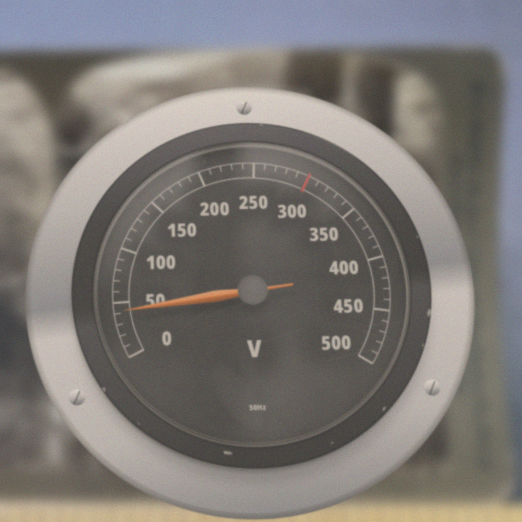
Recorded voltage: 40 V
